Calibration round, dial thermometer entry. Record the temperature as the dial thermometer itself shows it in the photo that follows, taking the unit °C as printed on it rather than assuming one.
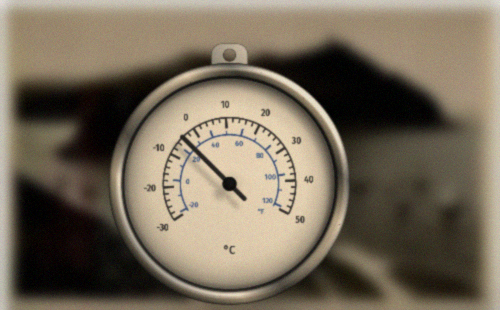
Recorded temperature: -4 °C
